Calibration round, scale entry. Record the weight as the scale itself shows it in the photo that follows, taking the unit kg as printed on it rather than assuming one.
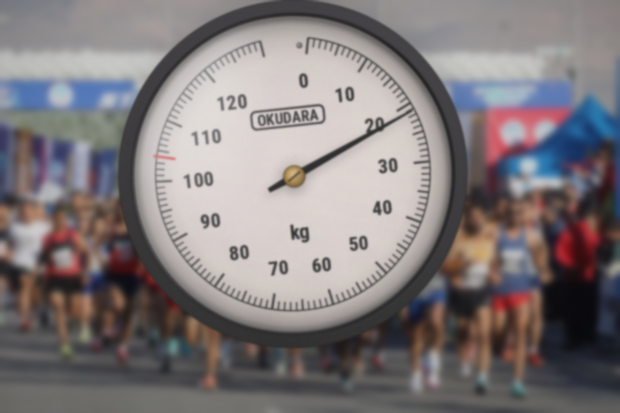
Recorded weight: 21 kg
